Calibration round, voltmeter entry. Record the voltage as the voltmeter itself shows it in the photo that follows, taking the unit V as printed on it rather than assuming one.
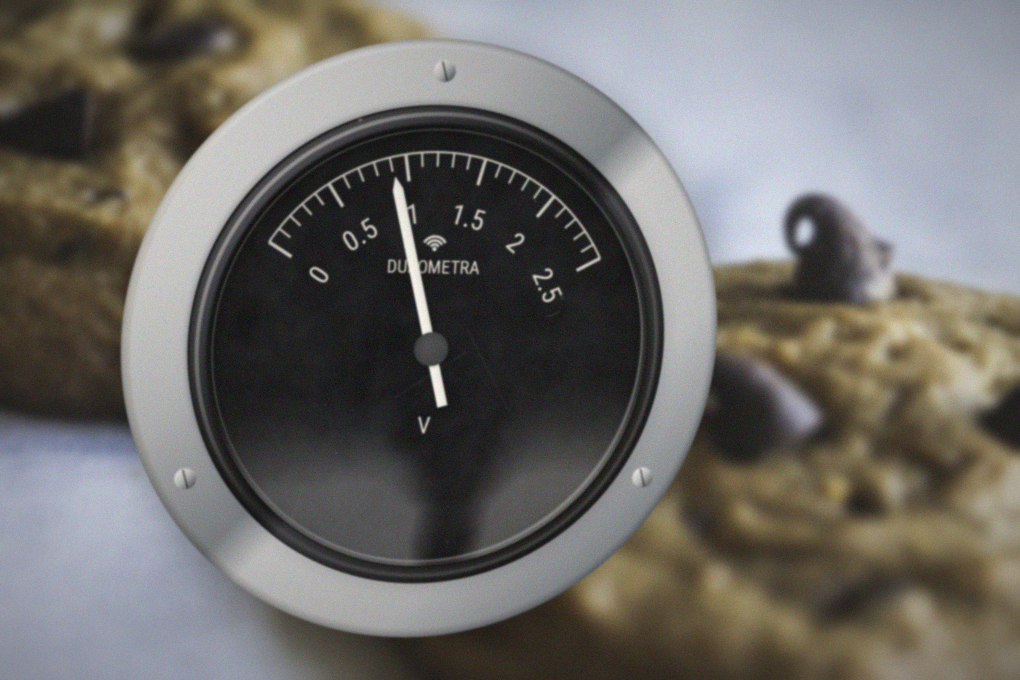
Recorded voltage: 0.9 V
